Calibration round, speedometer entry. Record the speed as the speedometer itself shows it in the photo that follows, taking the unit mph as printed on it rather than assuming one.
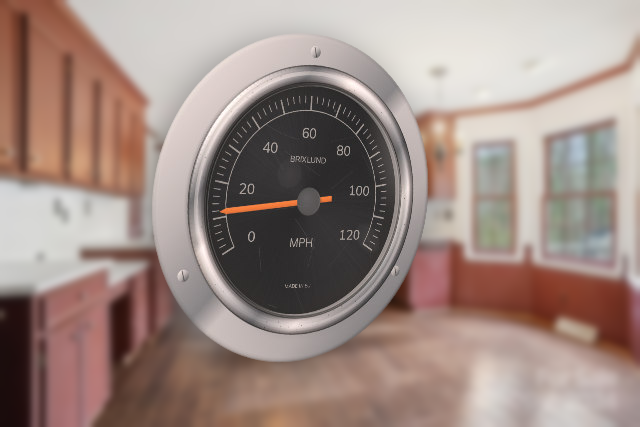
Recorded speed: 12 mph
